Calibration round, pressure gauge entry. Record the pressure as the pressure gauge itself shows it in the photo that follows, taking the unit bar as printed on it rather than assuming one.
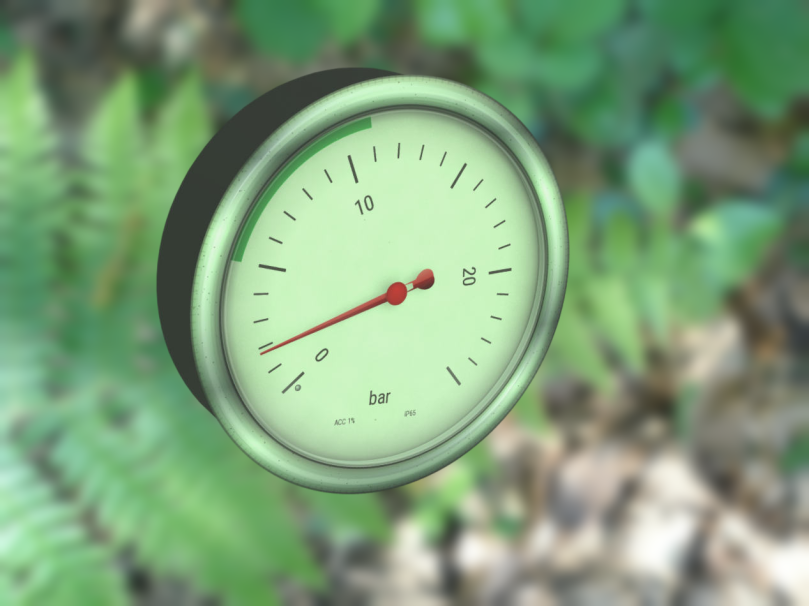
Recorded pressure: 2 bar
